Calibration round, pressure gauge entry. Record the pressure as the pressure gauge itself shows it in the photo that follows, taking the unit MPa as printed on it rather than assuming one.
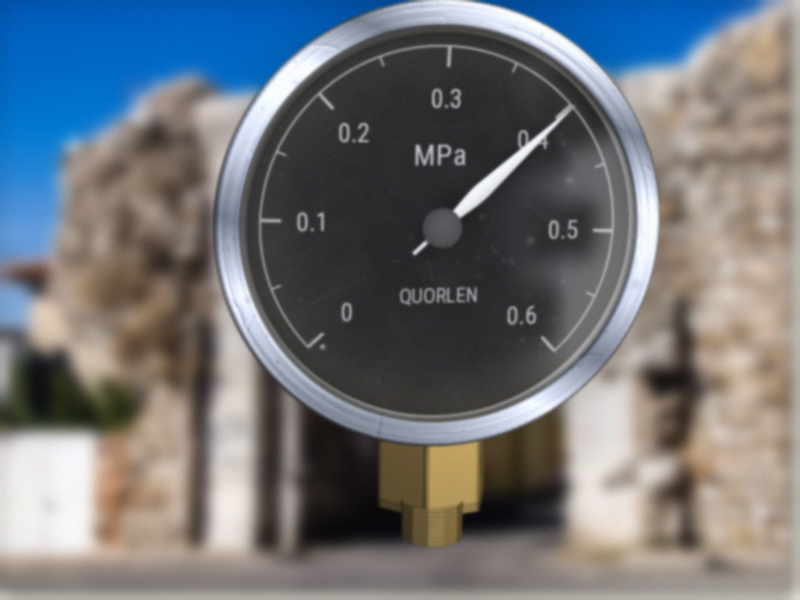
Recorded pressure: 0.4 MPa
